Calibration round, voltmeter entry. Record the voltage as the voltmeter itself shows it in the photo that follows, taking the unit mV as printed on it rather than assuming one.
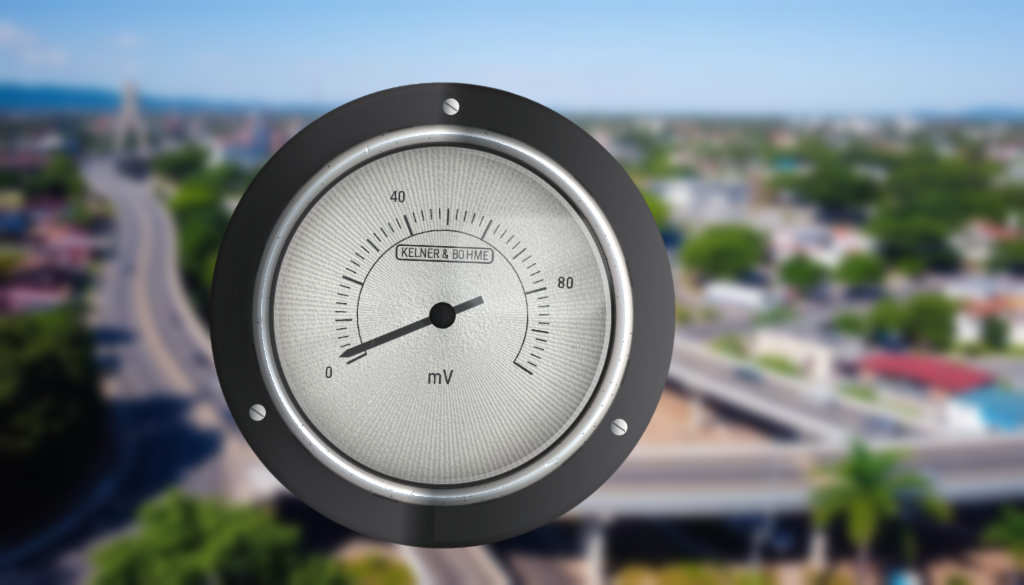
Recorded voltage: 2 mV
